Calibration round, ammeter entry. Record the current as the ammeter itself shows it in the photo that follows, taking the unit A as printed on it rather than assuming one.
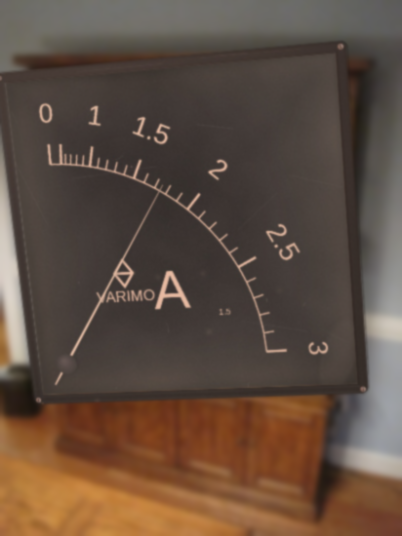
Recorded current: 1.75 A
